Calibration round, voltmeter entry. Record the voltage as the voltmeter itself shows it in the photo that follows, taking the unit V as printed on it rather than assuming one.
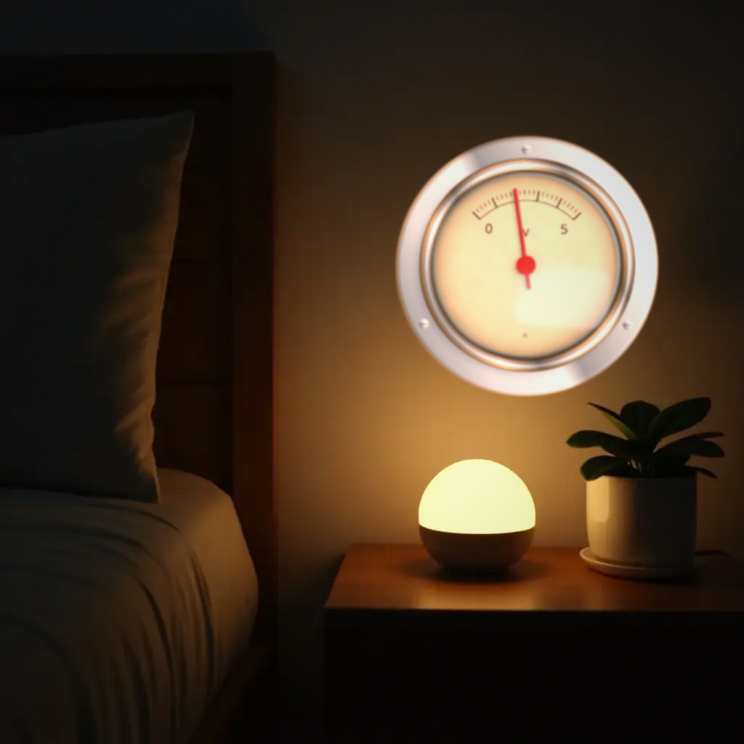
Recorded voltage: 2 V
